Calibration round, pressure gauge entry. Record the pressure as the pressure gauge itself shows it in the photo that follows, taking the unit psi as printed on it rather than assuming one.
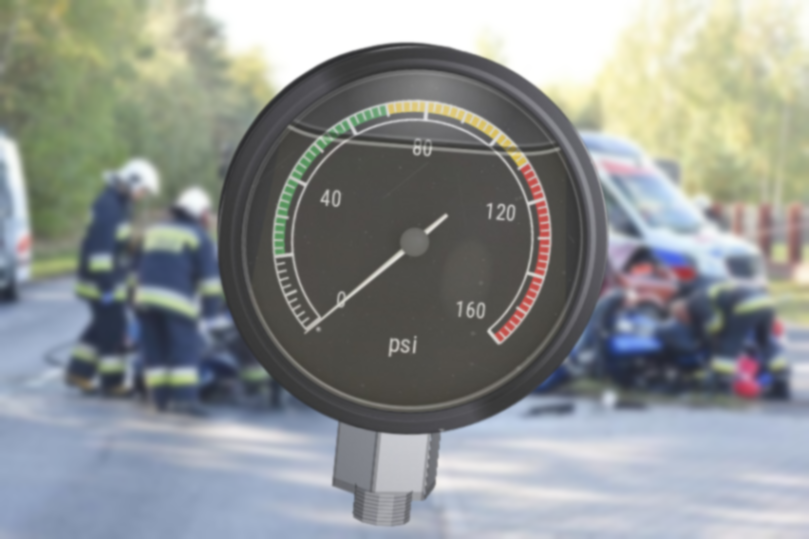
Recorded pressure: 0 psi
